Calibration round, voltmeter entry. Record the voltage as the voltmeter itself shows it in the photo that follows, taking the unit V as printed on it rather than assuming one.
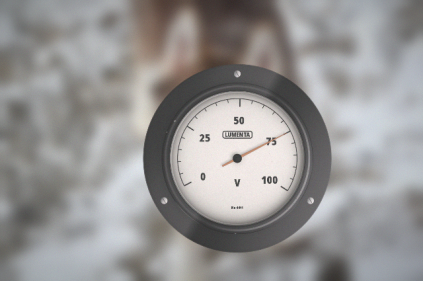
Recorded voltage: 75 V
